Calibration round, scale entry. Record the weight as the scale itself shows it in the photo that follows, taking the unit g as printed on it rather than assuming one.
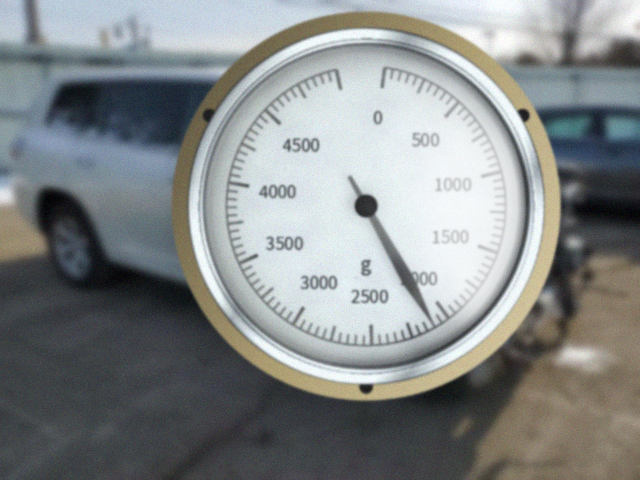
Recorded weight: 2100 g
